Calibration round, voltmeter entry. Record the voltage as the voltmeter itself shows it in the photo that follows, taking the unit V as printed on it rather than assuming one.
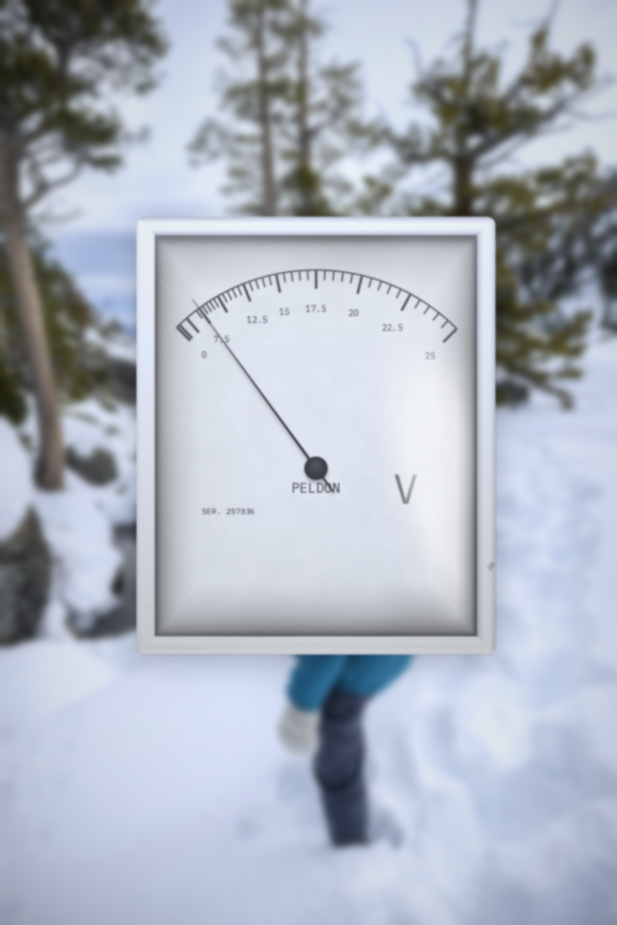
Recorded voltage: 7.5 V
